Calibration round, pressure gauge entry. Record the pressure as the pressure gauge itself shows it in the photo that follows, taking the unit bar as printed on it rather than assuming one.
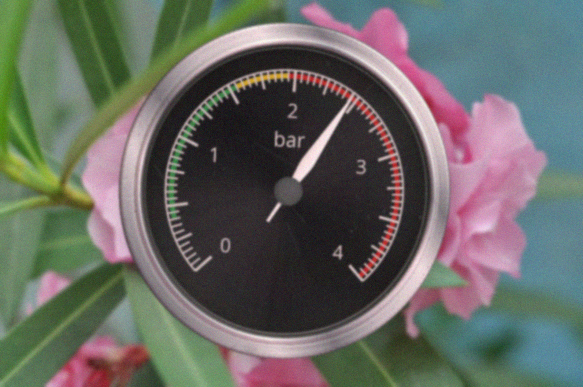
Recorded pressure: 2.45 bar
